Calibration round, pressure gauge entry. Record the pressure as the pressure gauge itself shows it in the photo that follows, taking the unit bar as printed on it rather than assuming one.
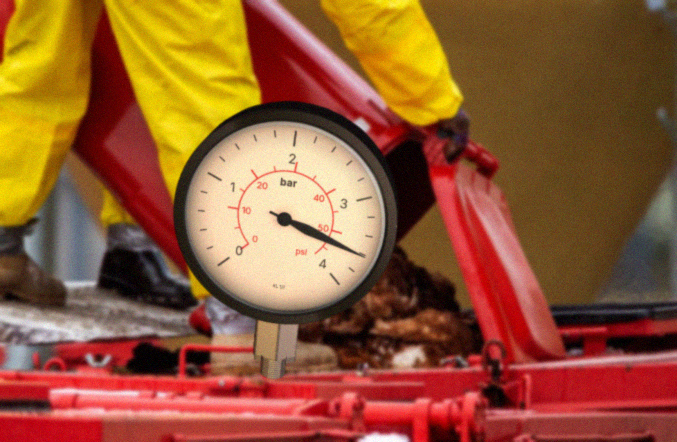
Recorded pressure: 3.6 bar
